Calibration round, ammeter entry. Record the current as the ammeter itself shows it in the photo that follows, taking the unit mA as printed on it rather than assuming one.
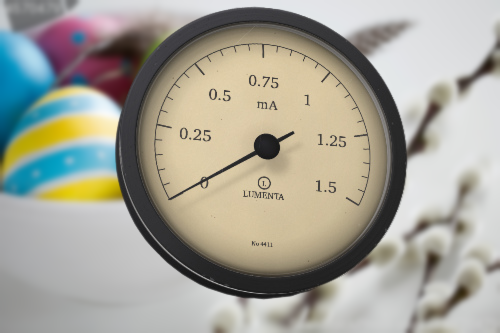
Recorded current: 0 mA
